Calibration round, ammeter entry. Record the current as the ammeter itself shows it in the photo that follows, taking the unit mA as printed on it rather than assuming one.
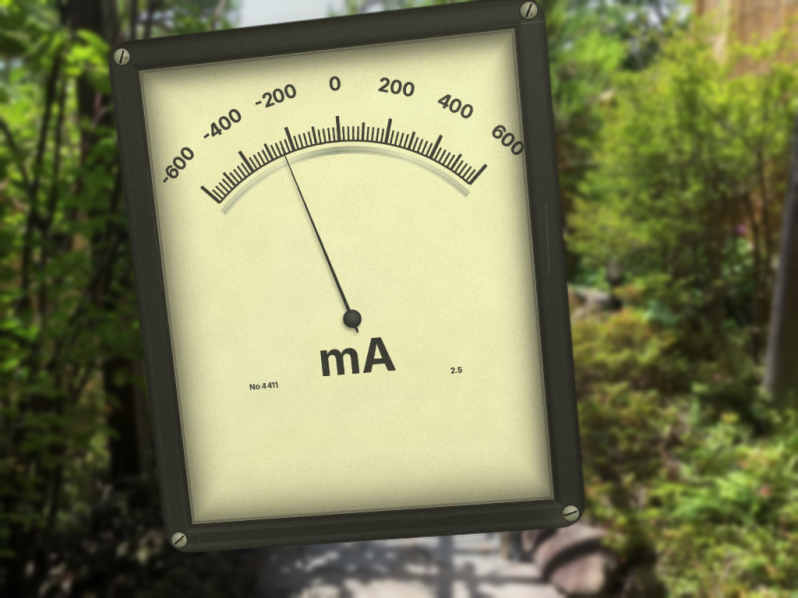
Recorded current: -240 mA
